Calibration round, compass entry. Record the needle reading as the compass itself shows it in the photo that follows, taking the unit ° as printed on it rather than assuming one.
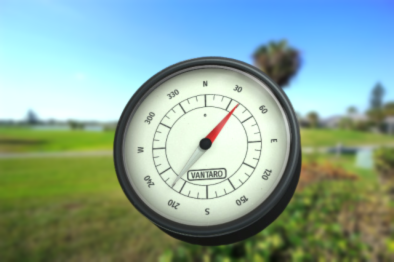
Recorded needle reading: 40 °
